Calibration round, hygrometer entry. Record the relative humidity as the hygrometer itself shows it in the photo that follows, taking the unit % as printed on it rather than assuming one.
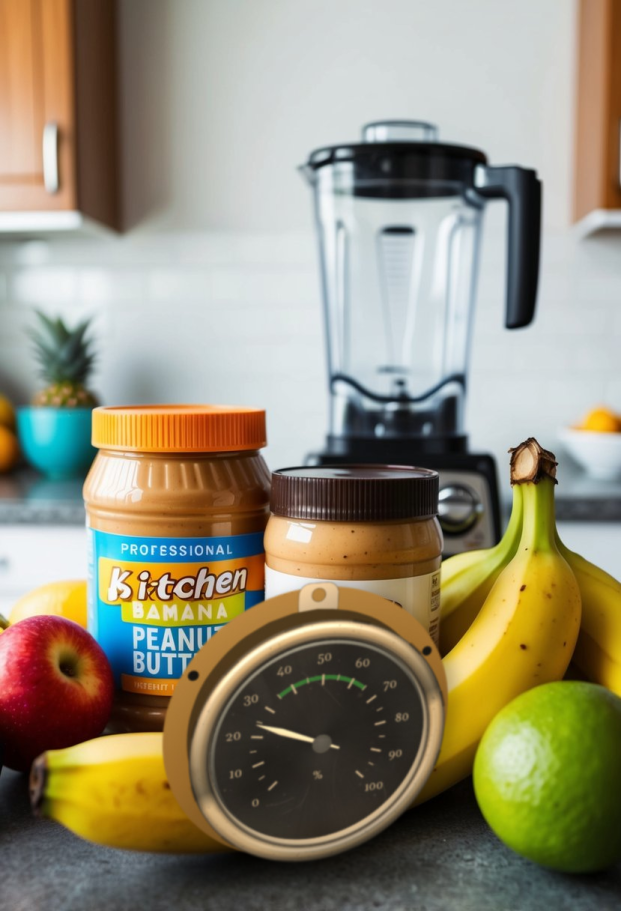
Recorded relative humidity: 25 %
